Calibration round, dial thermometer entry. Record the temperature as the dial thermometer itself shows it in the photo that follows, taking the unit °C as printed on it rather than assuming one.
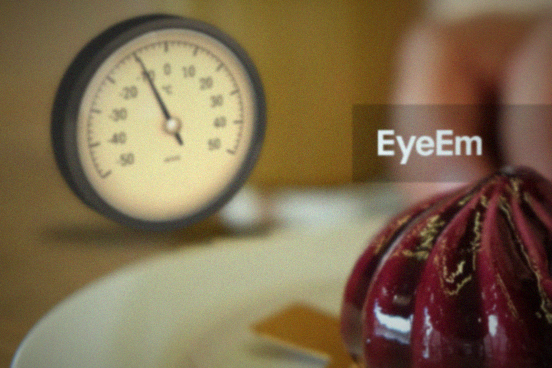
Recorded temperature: -10 °C
